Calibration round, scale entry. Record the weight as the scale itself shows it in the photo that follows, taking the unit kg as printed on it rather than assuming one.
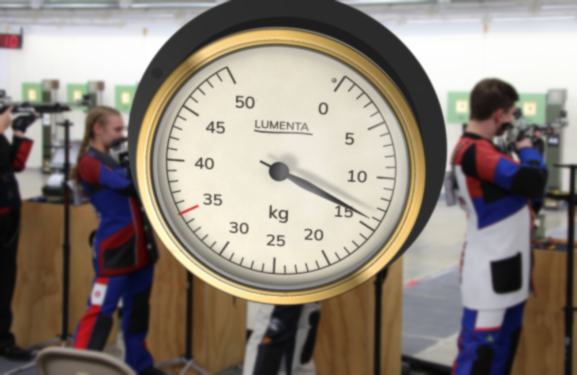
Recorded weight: 14 kg
